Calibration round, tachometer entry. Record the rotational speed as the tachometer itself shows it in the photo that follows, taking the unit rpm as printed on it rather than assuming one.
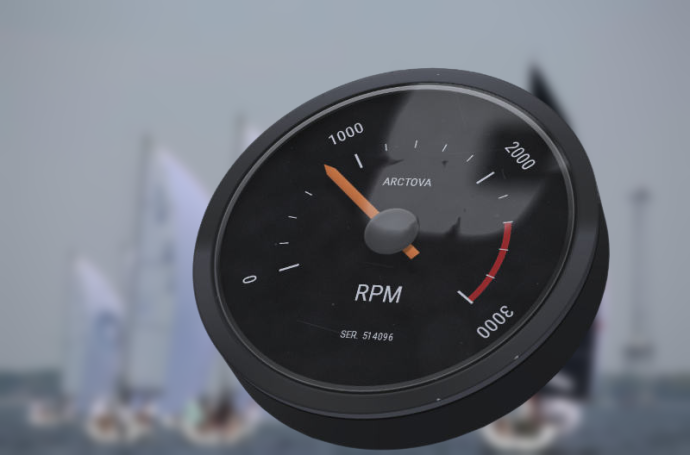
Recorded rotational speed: 800 rpm
